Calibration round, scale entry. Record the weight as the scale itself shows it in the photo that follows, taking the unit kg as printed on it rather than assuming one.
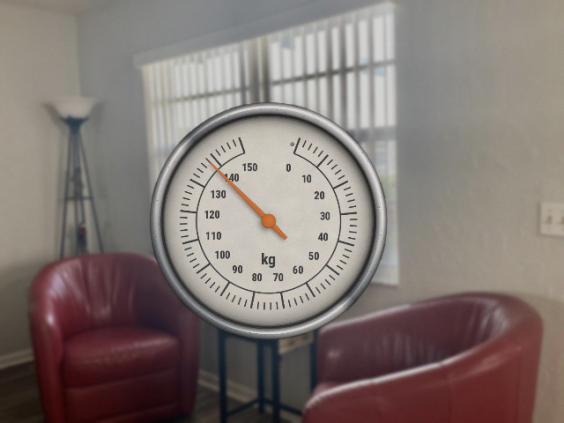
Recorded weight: 138 kg
